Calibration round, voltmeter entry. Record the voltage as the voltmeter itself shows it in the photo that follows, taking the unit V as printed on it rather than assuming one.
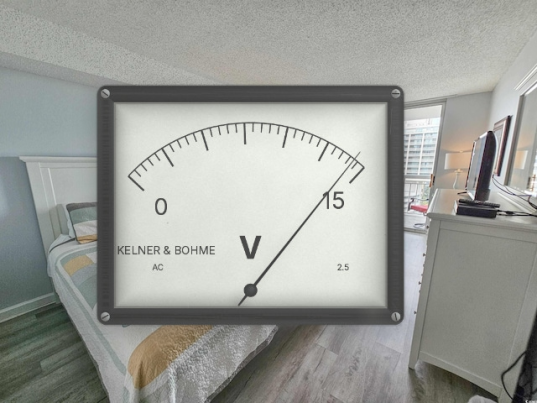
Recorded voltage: 14.25 V
